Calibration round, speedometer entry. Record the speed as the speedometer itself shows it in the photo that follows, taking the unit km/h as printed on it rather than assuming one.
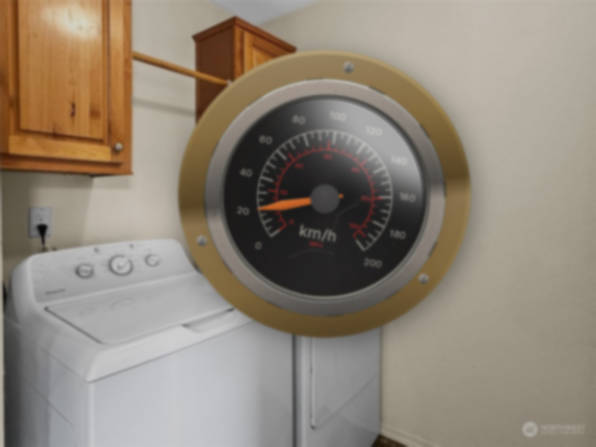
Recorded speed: 20 km/h
